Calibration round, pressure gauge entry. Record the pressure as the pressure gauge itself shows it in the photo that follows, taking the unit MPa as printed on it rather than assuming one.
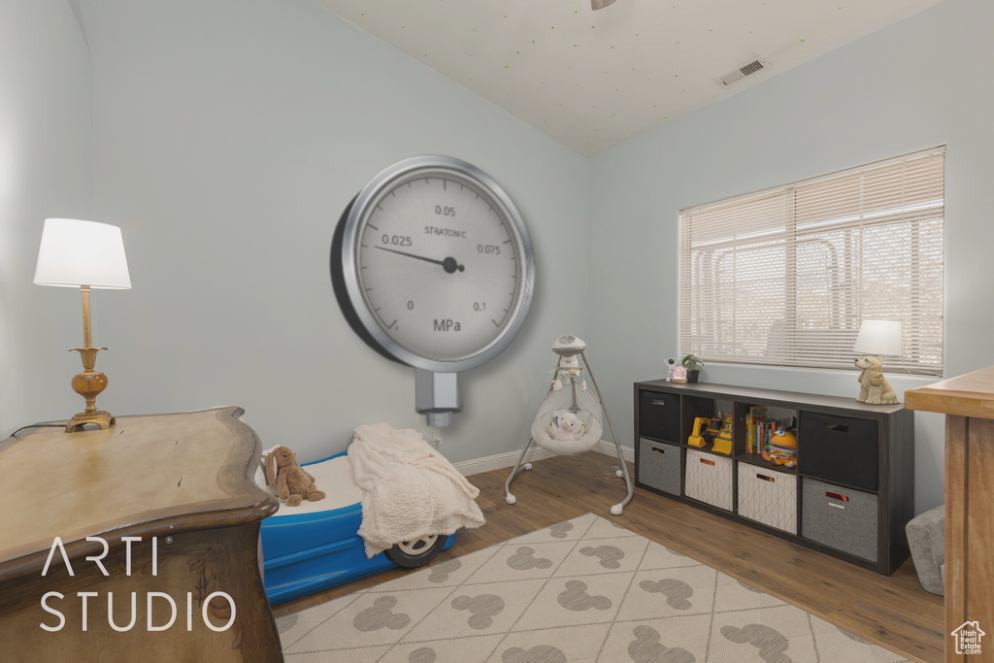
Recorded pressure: 0.02 MPa
